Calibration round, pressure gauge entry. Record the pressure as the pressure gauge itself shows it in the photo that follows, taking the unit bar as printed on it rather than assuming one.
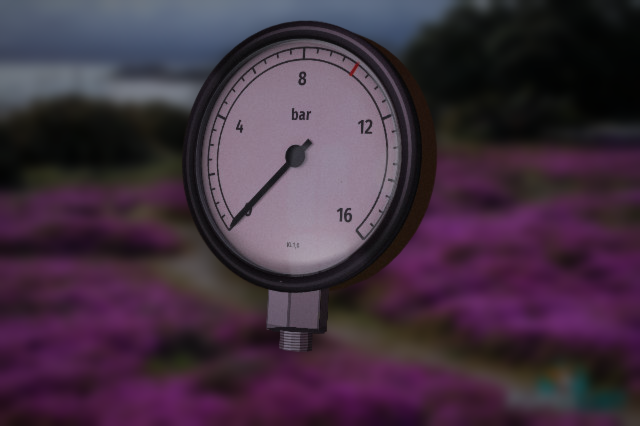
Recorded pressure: 0 bar
